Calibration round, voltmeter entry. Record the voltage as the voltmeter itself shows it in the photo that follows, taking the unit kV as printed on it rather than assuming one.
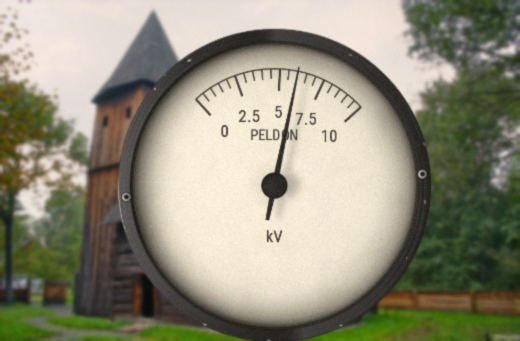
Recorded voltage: 6 kV
